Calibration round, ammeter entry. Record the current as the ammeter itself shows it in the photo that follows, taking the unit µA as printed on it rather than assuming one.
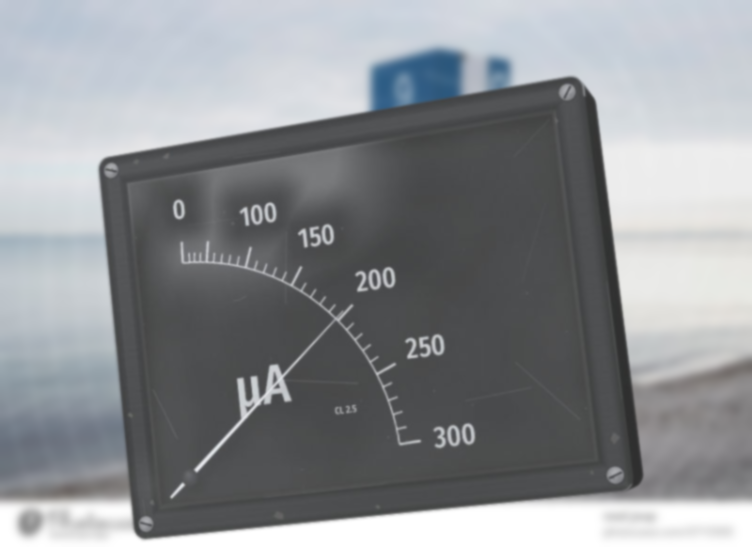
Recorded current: 200 µA
